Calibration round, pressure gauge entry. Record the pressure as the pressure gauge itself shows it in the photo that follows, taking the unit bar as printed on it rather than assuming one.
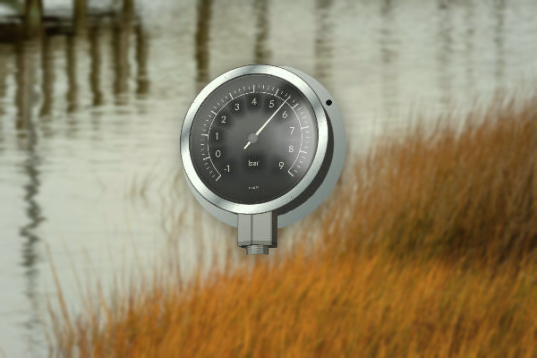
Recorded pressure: 5.6 bar
